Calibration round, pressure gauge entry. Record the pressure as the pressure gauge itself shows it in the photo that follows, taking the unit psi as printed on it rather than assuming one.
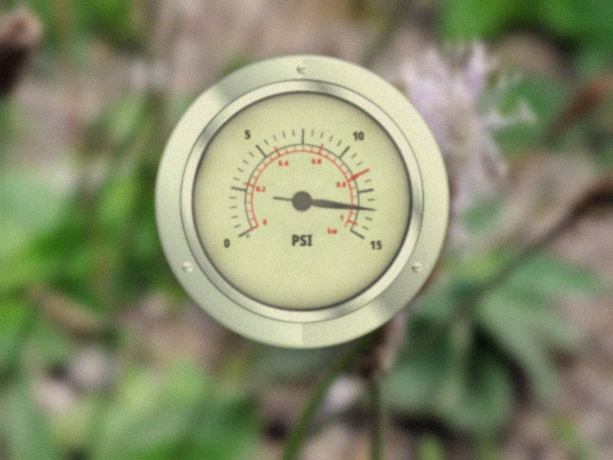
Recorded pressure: 13.5 psi
